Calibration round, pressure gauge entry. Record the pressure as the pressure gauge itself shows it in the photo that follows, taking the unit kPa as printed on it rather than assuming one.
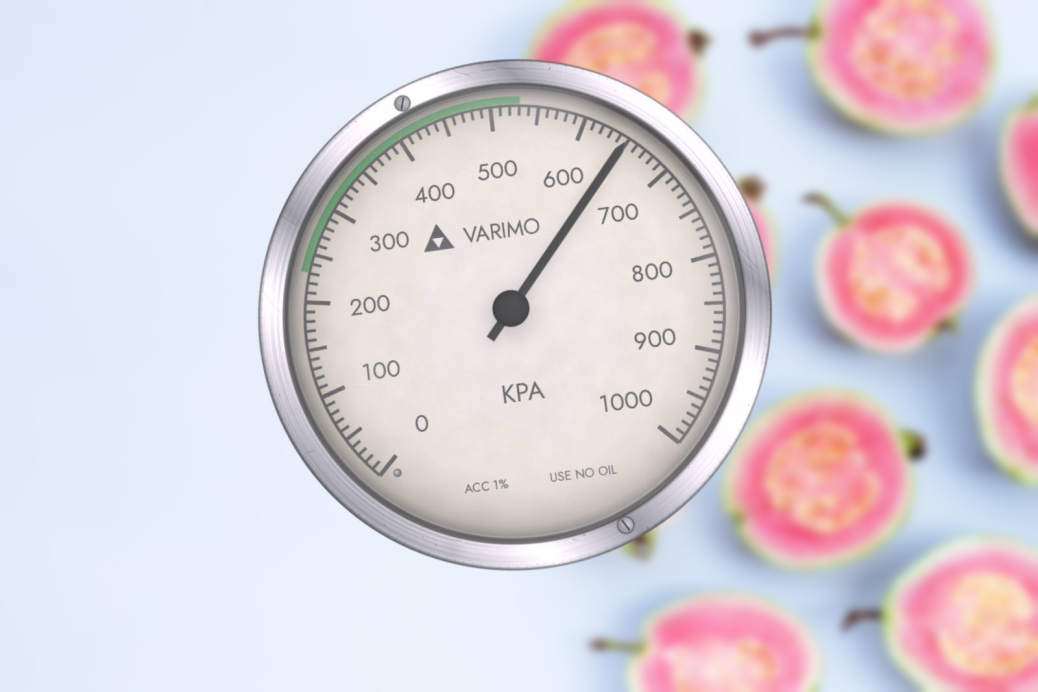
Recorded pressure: 650 kPa
